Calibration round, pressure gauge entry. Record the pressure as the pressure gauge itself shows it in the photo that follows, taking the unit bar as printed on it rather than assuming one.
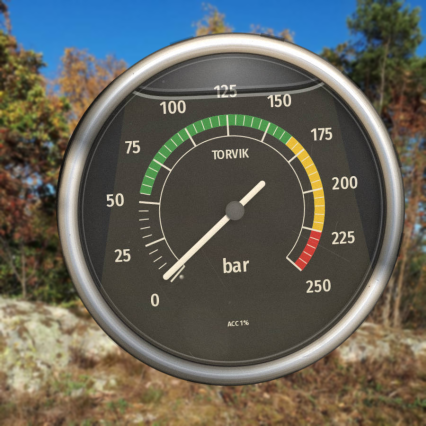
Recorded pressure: 5 bar
